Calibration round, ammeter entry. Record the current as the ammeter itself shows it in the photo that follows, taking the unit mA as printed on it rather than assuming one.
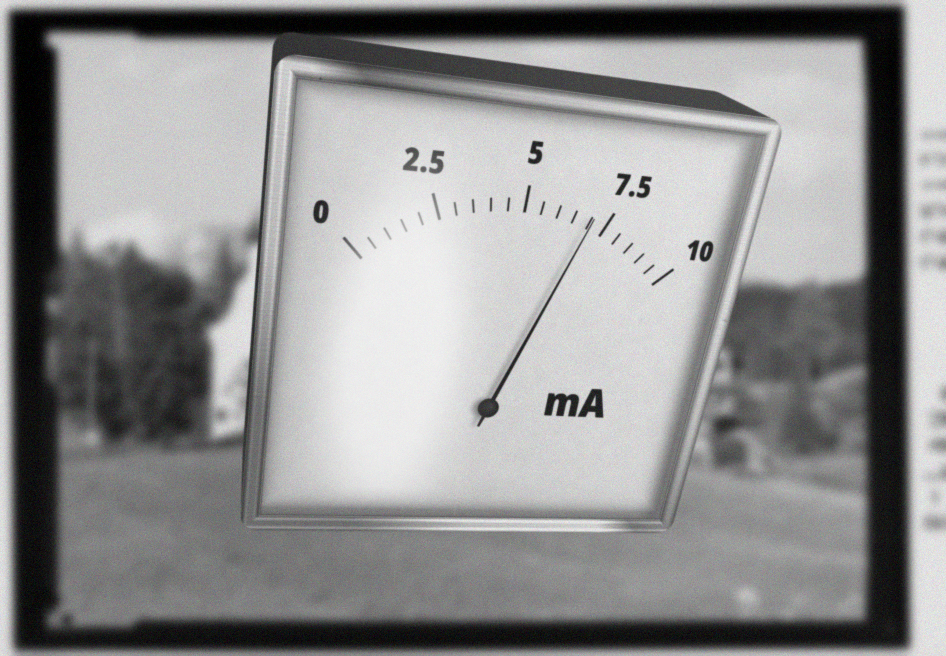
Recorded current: 7 mA
